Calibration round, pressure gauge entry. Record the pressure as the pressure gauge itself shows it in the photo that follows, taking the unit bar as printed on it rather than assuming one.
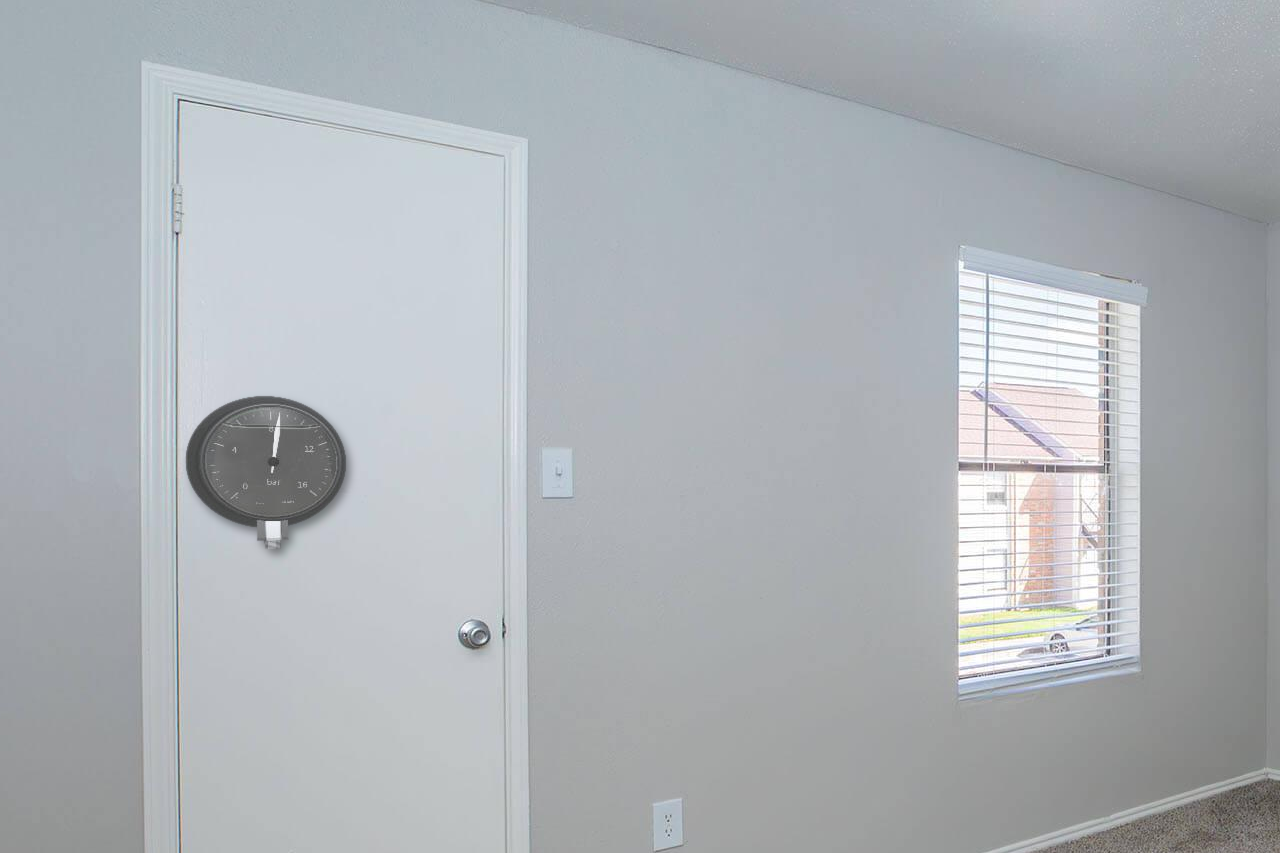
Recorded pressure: 8.5 bar
